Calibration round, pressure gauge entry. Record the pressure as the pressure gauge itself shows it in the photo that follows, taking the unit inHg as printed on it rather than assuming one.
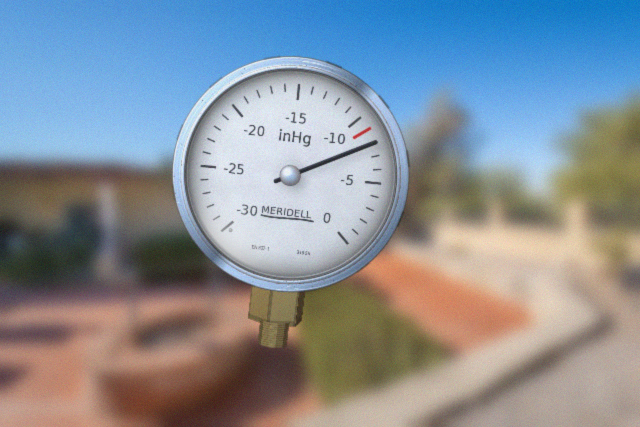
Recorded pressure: -8 inHg
